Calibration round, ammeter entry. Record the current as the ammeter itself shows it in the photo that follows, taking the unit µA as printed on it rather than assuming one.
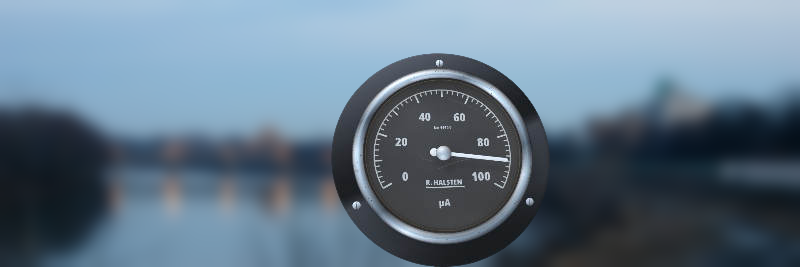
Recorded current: 90 µA
